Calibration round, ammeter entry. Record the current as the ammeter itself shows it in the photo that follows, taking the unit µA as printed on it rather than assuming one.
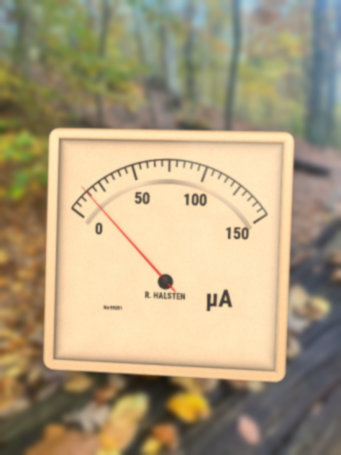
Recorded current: 15 µA
